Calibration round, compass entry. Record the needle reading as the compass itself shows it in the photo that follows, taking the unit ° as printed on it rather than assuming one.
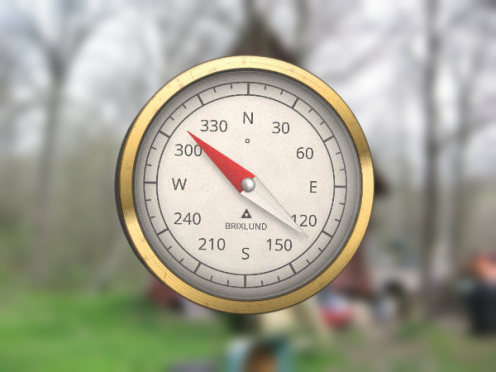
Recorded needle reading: 310 °
